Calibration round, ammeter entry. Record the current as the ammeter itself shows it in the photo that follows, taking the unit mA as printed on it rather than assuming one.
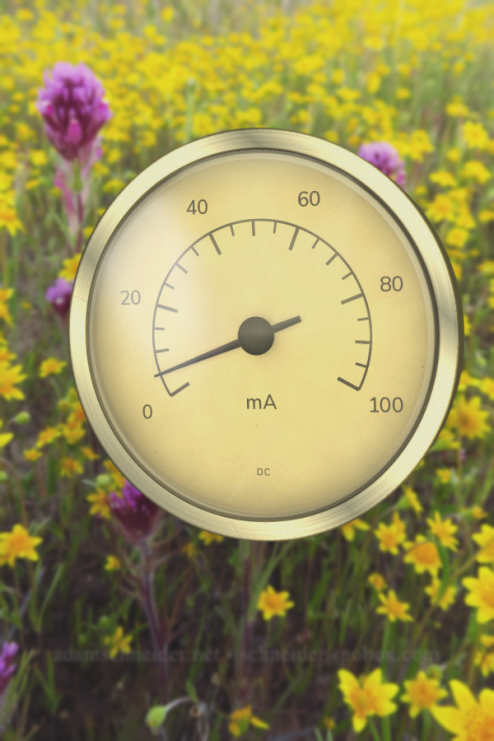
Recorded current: 5 mA
